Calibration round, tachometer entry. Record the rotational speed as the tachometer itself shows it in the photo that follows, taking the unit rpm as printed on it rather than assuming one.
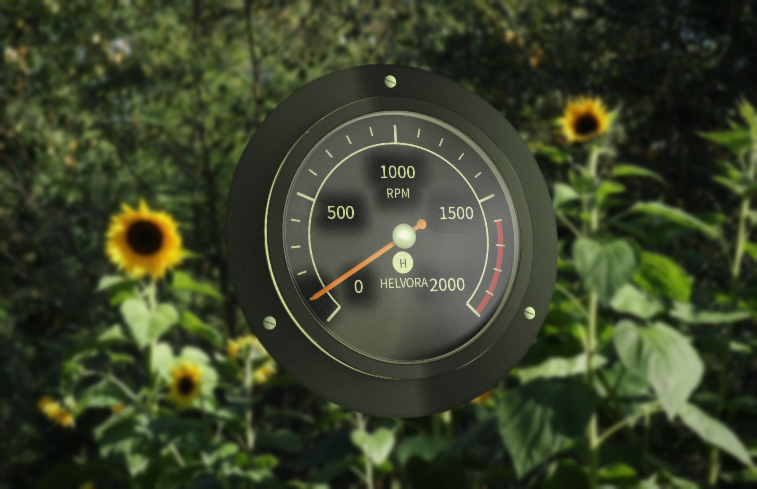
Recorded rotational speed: 100 rpm
